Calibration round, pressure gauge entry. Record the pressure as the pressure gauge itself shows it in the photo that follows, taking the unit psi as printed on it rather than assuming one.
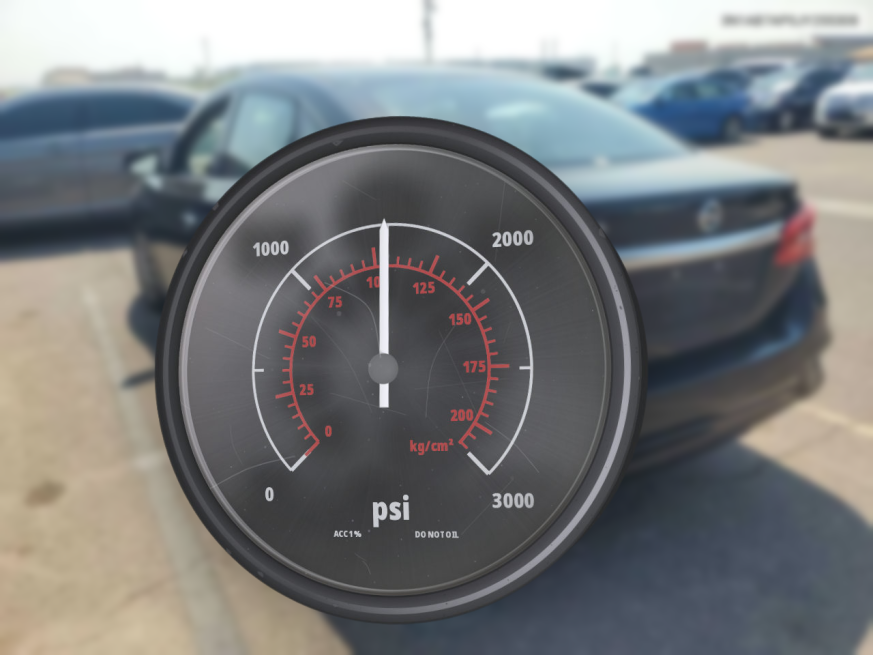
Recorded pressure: 1500 psi
